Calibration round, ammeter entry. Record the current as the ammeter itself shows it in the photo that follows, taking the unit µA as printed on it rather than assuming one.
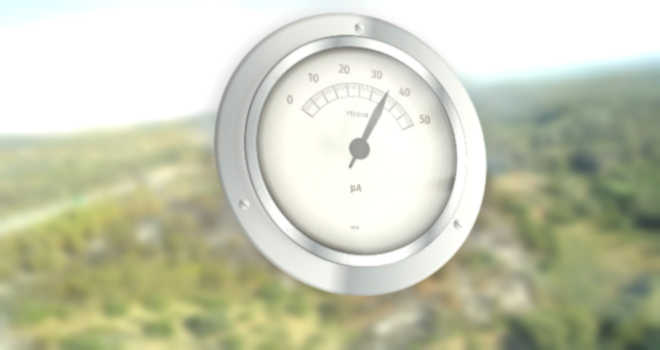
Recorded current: 35 µA
